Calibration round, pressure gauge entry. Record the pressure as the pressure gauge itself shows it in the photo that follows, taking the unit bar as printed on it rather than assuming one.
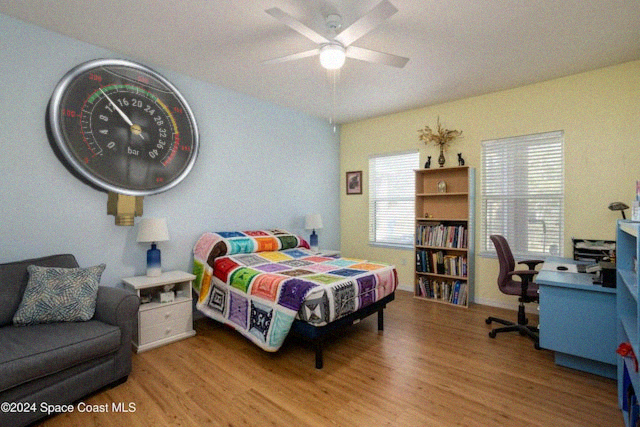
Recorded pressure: 13 bar
